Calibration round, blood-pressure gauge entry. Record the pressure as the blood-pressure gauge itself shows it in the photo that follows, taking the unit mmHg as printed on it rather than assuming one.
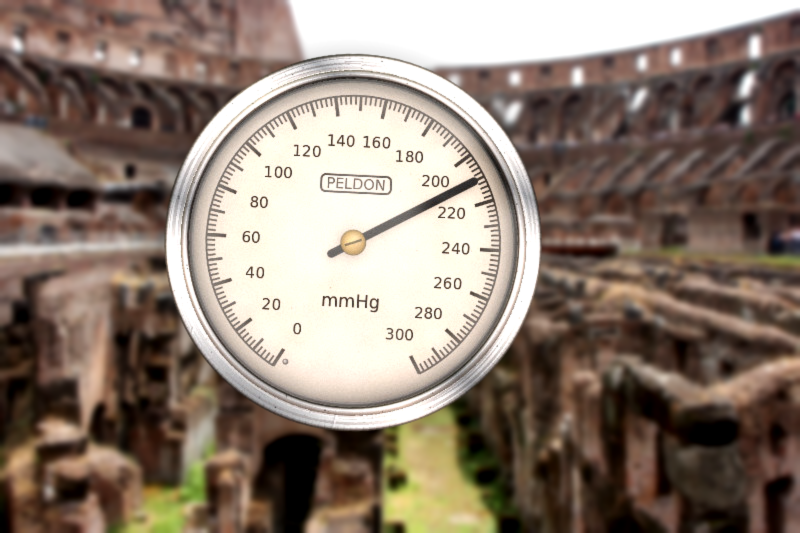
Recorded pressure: 210 mmHg
